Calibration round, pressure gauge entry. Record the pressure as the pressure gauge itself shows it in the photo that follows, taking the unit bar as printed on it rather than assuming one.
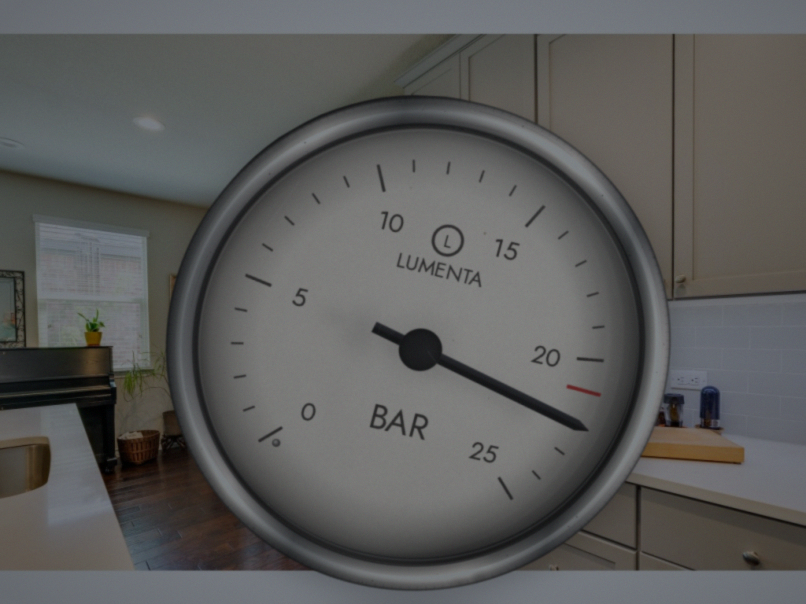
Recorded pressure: 22 bar
